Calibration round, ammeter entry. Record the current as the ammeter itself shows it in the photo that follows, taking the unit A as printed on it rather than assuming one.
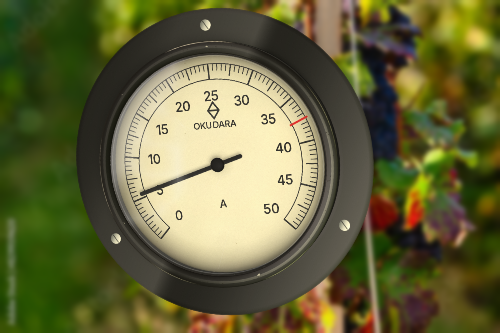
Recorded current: 5.5 A
